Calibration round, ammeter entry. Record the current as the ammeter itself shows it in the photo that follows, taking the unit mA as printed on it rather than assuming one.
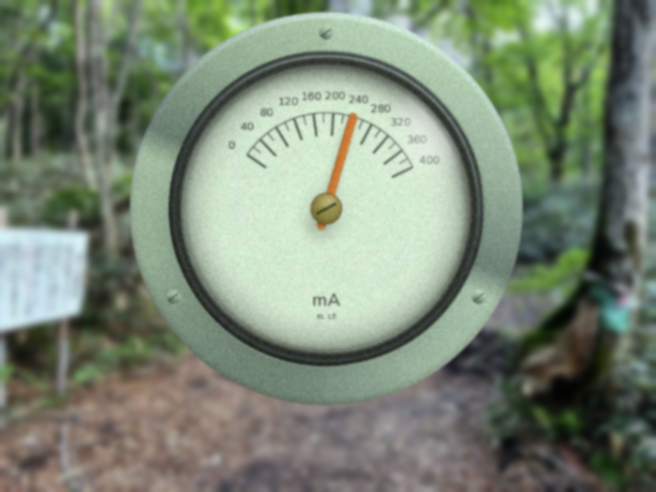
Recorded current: 240 mA
